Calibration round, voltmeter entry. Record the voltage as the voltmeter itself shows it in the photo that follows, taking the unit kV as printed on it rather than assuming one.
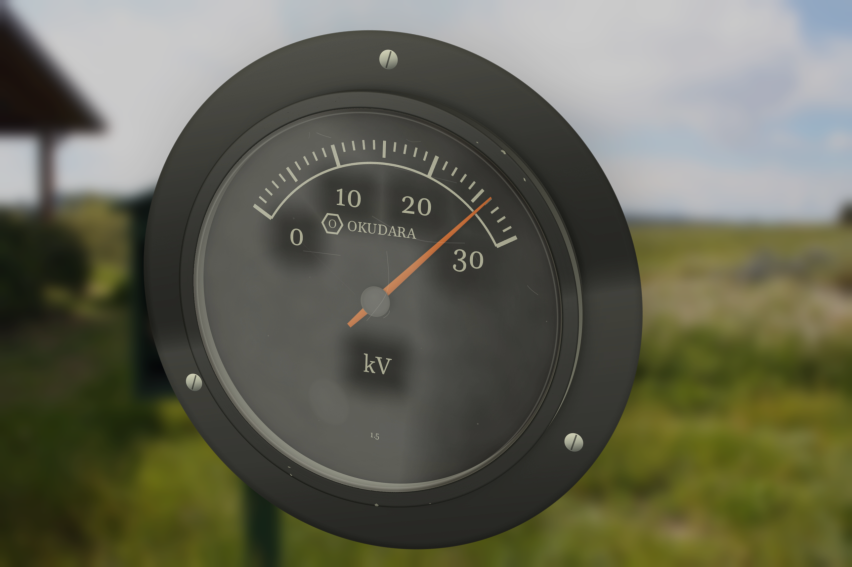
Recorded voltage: 26 kV
